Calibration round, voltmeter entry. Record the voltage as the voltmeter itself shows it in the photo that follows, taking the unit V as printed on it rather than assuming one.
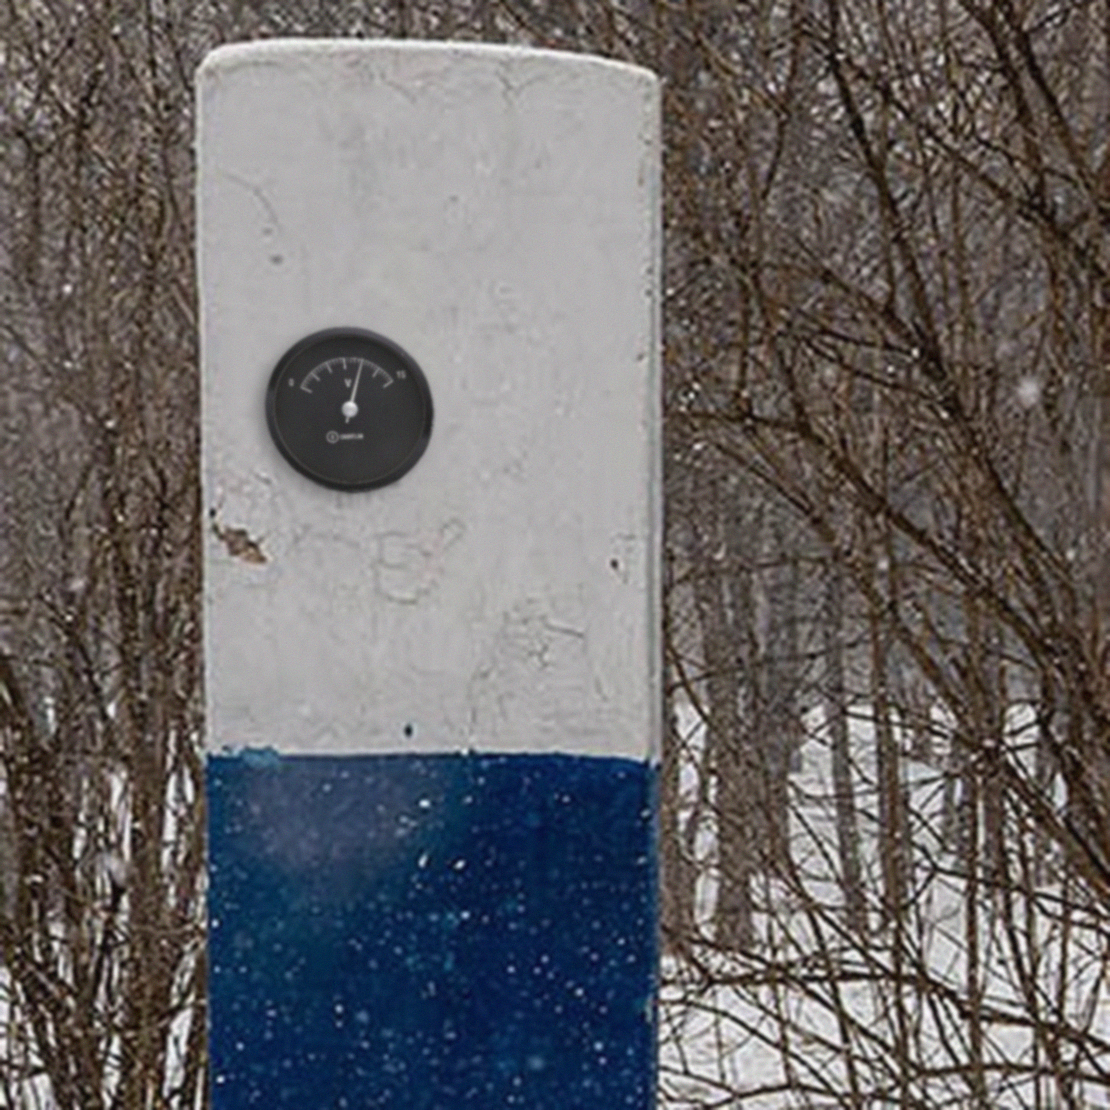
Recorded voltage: 10 V
